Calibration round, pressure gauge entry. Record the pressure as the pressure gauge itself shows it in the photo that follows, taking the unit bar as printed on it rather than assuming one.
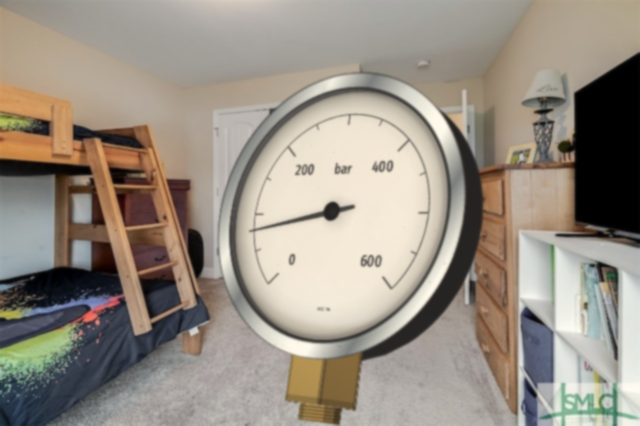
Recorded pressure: 75 bar
